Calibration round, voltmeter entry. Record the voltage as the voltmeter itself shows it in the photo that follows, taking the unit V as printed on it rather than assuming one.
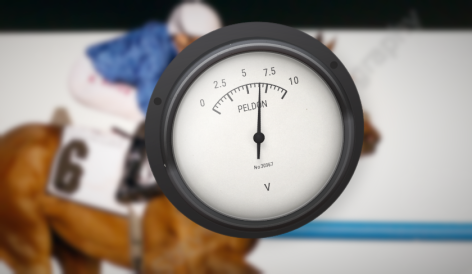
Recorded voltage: 6.5 V
